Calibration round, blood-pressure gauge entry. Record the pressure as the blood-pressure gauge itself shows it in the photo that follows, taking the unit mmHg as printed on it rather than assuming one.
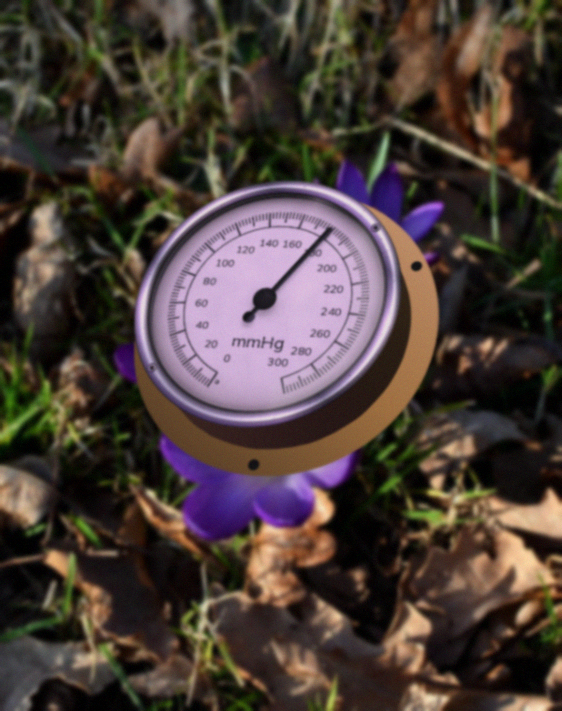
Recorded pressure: 180 mmHg
